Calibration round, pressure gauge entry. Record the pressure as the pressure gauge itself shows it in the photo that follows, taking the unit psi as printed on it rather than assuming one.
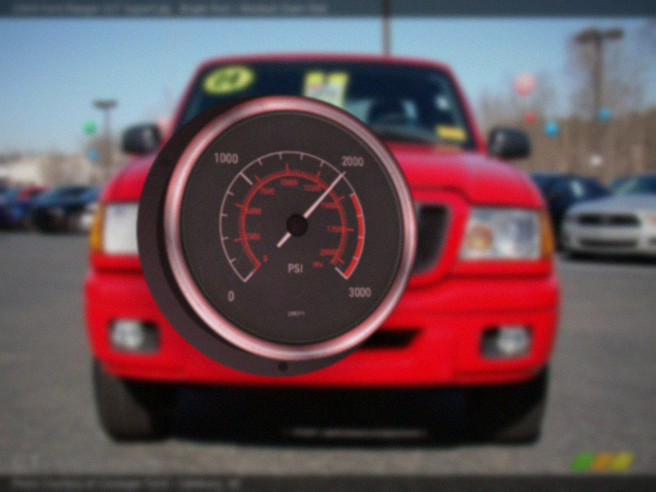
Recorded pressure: 2000 psi
